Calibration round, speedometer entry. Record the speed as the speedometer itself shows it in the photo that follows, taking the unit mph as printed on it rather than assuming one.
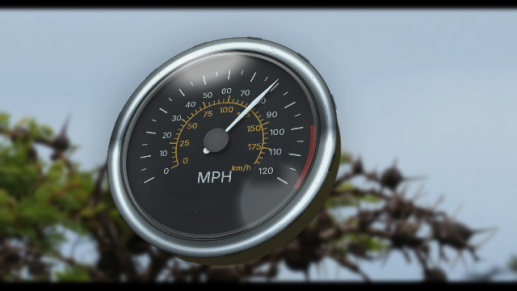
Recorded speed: 80 mph
